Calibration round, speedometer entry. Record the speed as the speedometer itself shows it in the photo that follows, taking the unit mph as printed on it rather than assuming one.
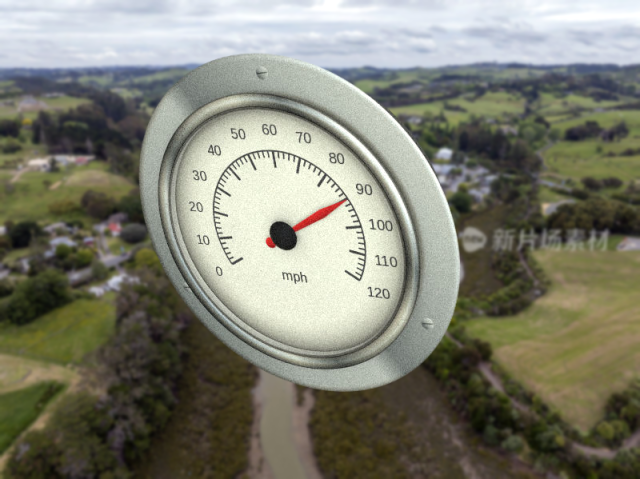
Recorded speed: 90 mph
